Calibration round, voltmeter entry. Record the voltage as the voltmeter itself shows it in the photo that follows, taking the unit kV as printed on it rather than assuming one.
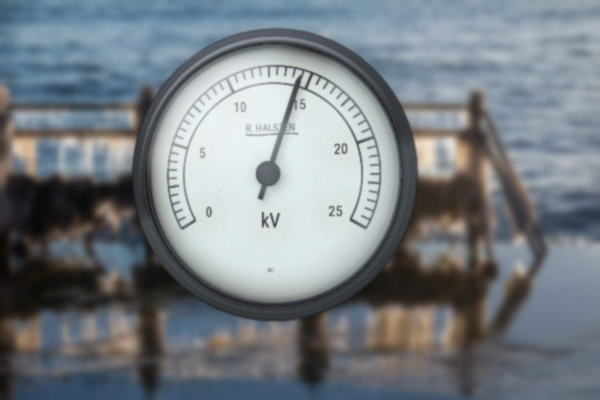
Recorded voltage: 14.5 kV
